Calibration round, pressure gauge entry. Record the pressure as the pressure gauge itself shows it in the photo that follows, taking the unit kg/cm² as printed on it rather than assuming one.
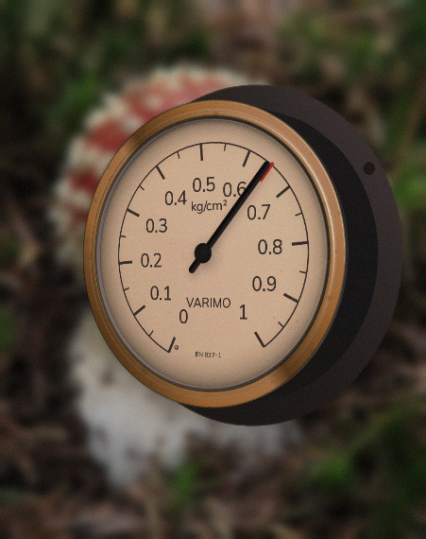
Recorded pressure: 0.65 kg/cm²
